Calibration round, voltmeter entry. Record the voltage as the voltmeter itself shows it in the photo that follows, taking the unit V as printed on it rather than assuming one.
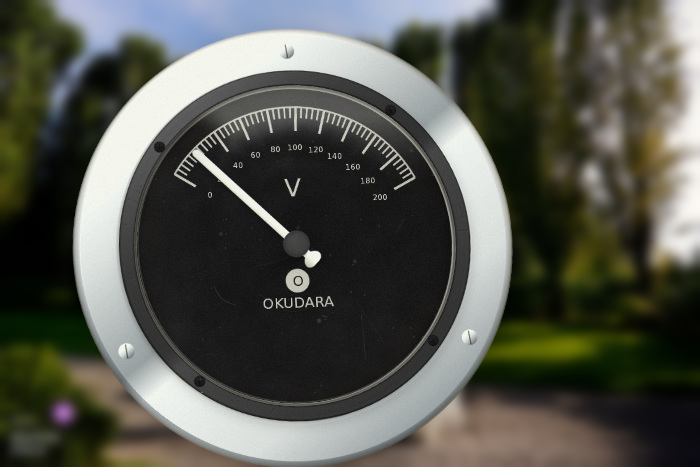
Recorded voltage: 20 V
